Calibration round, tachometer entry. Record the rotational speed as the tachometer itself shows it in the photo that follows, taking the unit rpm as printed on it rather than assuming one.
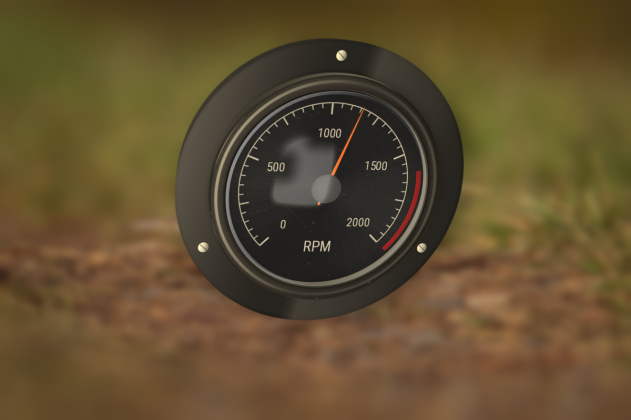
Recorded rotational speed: 1150 rpm
